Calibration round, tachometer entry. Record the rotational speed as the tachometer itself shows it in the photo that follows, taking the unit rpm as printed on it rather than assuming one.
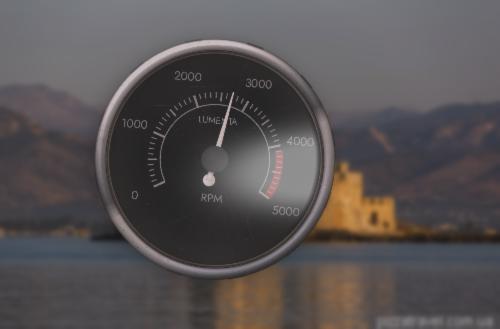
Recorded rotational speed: 2700 rpm
